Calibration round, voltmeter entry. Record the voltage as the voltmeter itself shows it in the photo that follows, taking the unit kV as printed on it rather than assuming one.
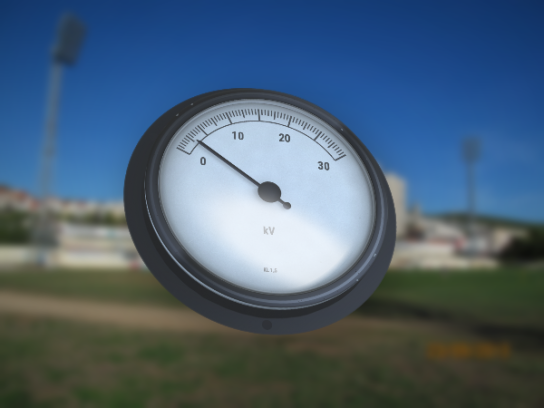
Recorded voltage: 2.5 kV
